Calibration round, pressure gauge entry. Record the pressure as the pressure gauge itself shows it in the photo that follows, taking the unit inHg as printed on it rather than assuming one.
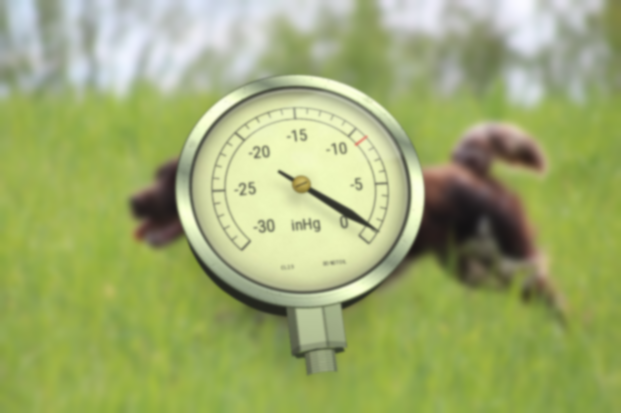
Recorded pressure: -1 inHg
